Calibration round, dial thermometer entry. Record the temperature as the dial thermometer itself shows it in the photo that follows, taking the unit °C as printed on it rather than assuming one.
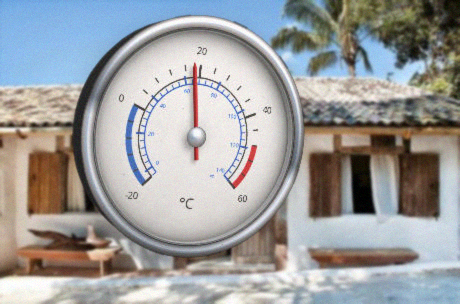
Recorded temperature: 18 °C
